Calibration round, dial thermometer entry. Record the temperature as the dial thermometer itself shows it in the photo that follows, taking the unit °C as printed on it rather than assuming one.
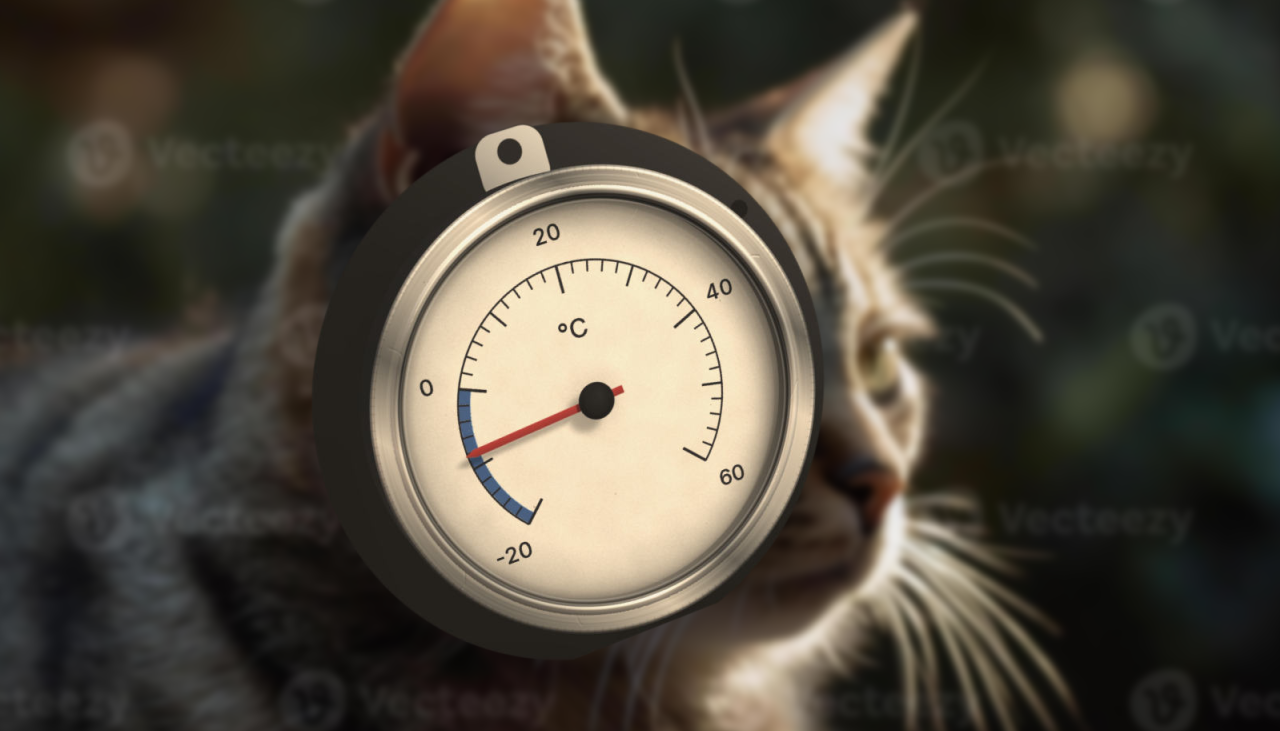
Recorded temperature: -8 °C
